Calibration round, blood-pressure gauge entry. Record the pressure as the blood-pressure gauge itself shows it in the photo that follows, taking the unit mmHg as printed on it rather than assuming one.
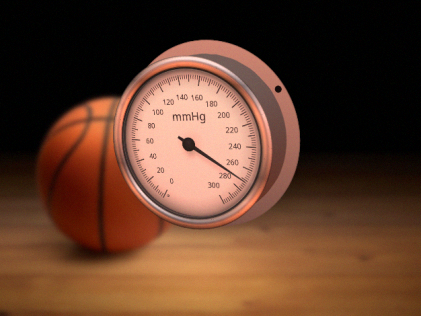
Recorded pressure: 270 mmHg
